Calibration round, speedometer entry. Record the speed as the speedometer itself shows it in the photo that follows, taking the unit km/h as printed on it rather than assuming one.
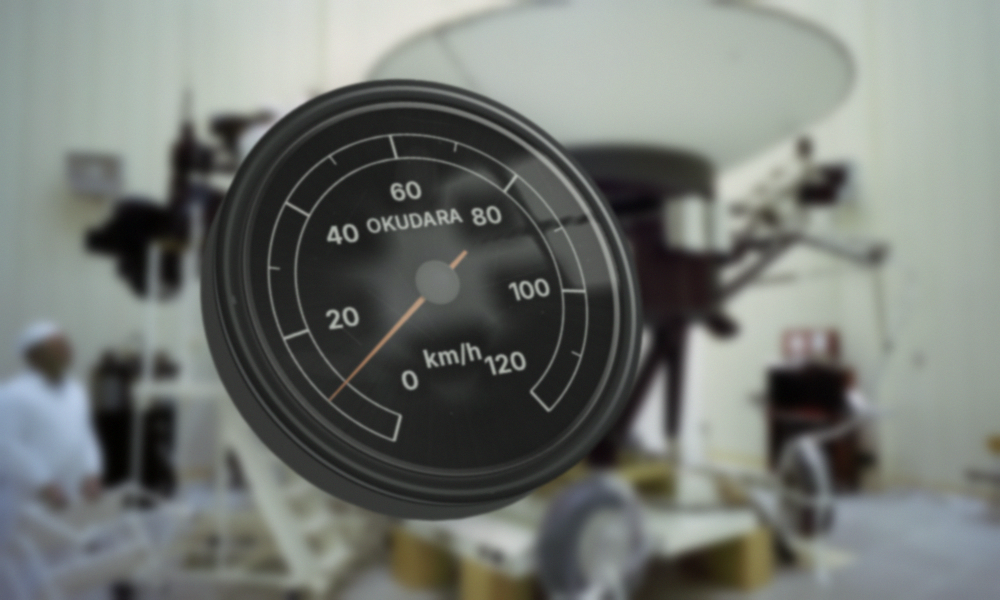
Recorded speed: 10 km/h
